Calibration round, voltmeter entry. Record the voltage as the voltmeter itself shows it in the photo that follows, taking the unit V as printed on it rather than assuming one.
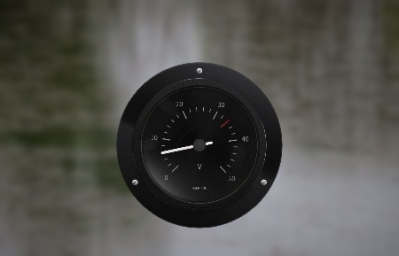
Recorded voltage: 6 V
